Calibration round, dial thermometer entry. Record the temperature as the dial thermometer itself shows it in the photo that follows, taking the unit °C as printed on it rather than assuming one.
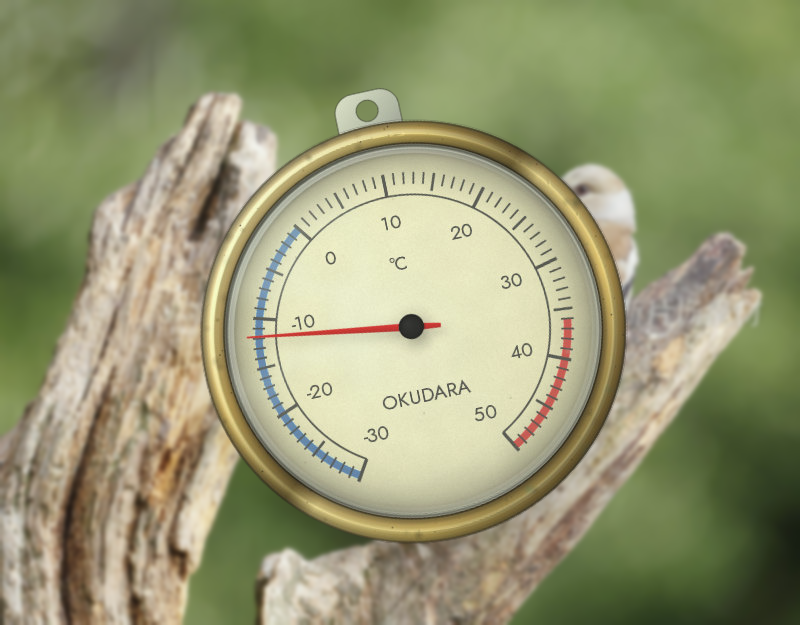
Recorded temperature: -12 °C
